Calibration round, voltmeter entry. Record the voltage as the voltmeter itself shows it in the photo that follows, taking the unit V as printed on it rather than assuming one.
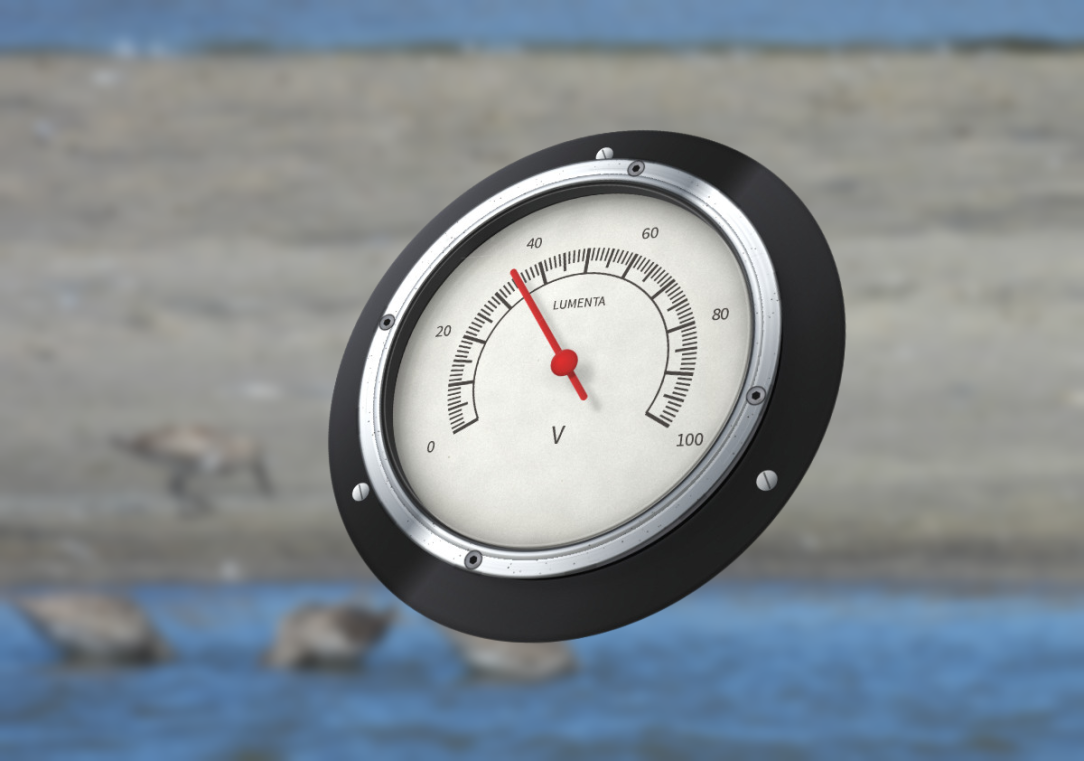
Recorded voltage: 35 V
